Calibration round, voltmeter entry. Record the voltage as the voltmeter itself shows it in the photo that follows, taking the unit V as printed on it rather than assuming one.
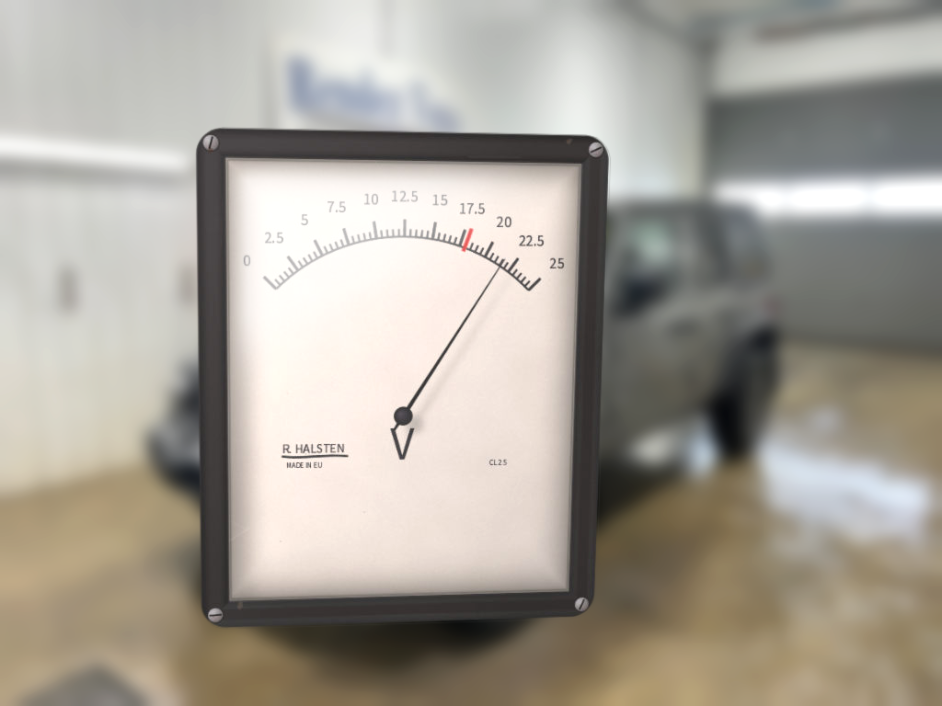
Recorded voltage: 21.5 V
